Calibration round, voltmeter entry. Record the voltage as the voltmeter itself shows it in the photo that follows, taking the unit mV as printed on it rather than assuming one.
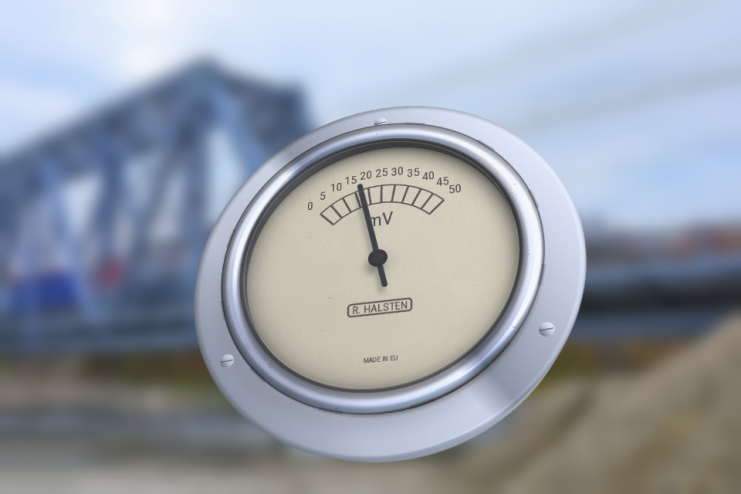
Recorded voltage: 17.5 mV
